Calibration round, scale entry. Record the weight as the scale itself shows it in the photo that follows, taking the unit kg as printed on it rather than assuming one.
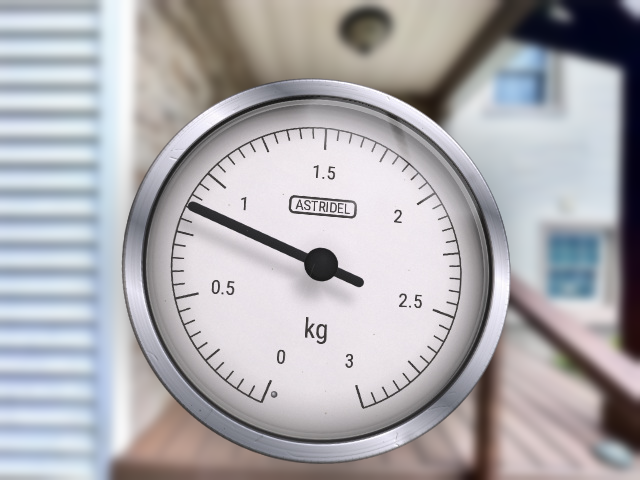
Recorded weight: 0.85 kg
